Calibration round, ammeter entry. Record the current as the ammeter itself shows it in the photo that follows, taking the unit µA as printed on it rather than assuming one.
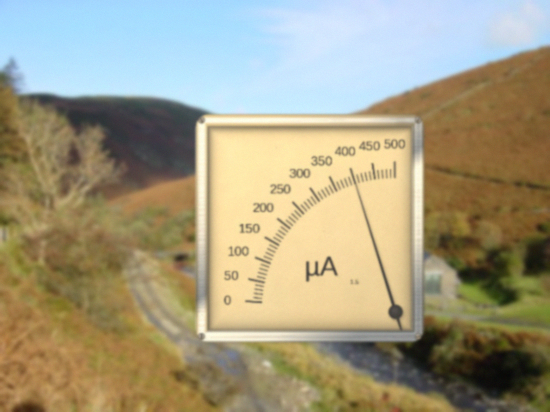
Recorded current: 400 µA
